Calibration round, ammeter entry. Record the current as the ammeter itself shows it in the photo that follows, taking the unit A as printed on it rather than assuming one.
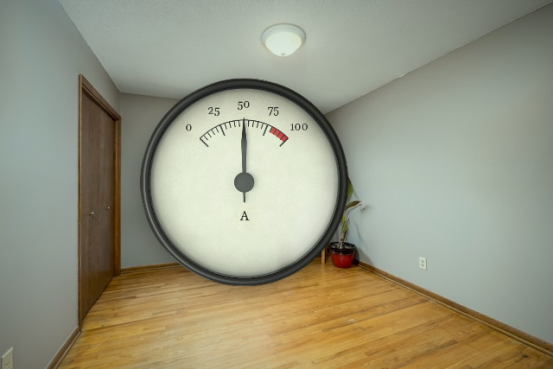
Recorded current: 50 A
